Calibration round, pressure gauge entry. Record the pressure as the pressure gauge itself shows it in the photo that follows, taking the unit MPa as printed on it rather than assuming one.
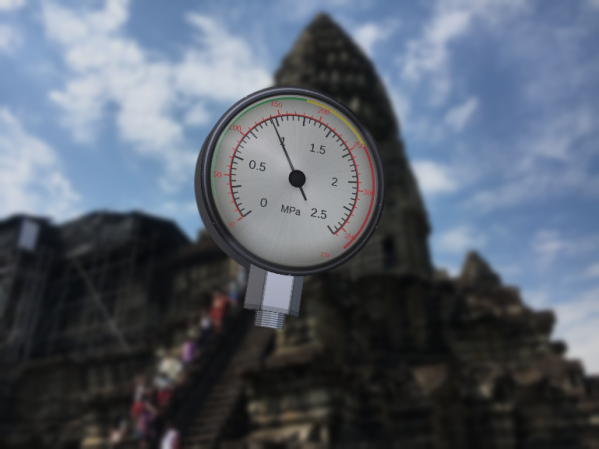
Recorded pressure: 0.95 MPa
